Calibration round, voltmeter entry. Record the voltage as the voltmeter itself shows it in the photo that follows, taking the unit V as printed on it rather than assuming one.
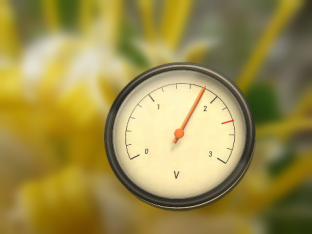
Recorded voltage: 1.8 V
